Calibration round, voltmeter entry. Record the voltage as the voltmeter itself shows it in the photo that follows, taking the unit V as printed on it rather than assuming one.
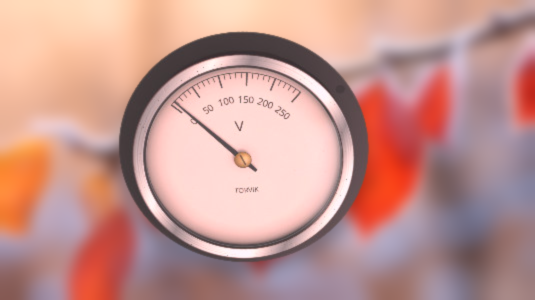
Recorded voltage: 10 V
